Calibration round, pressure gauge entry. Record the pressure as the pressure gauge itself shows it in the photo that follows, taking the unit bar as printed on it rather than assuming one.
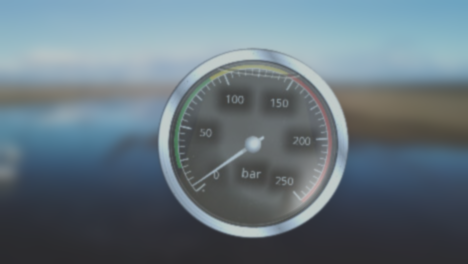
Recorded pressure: 5 bar
